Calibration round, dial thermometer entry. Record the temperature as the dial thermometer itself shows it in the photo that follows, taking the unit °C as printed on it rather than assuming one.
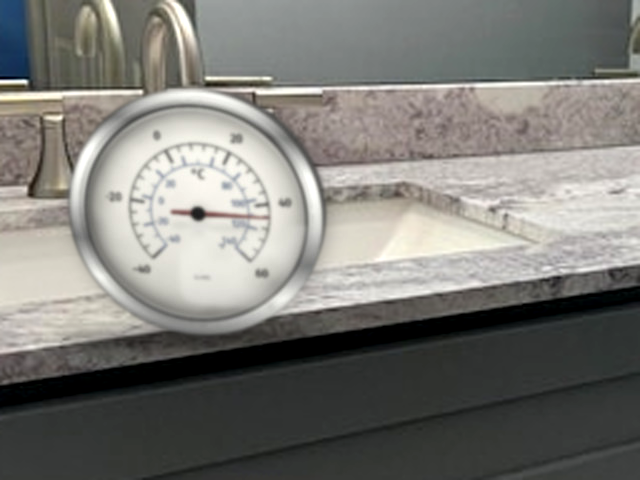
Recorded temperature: 44 °C
